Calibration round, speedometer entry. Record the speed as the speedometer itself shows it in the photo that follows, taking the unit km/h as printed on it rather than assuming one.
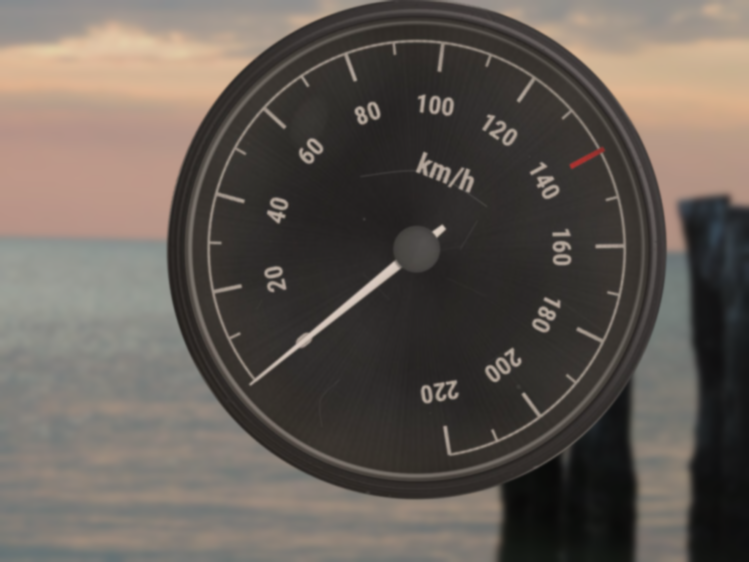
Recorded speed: 0 km/h
